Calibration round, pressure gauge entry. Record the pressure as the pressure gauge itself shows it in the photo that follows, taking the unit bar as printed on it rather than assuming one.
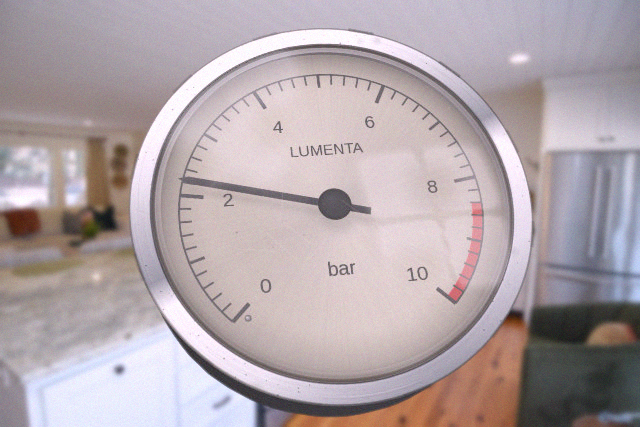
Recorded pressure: 2.2 bar
